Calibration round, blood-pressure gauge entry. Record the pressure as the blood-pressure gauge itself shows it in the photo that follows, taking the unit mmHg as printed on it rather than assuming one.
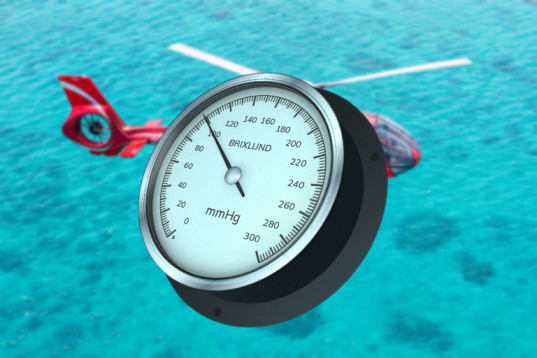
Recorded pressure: 100 mmHg
